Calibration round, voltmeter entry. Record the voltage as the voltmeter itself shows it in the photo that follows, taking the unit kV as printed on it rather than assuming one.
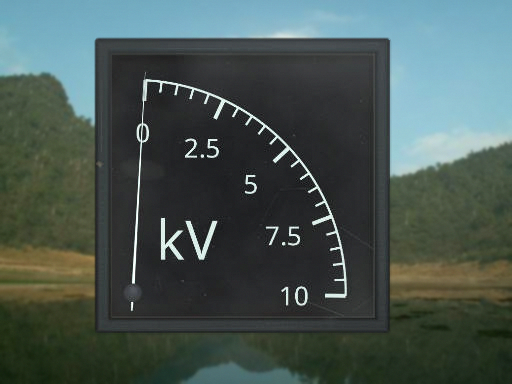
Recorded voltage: 0 kV
